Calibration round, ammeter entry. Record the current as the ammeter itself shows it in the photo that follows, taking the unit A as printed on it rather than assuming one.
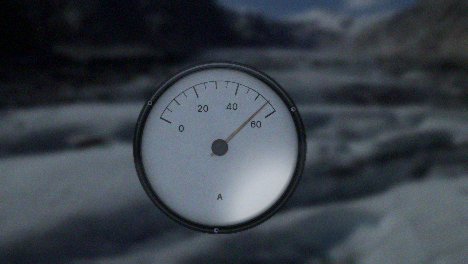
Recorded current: 55 A
